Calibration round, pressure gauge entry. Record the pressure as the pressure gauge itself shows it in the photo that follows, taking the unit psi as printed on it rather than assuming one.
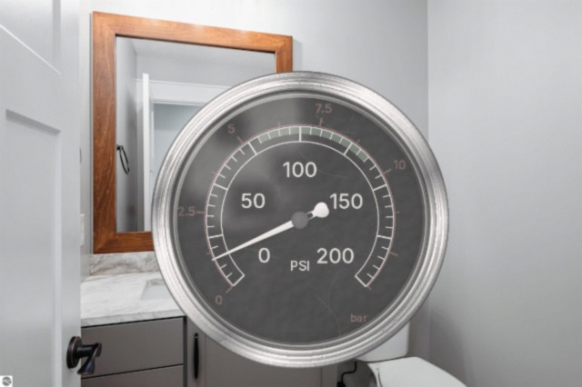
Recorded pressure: 15 psi
